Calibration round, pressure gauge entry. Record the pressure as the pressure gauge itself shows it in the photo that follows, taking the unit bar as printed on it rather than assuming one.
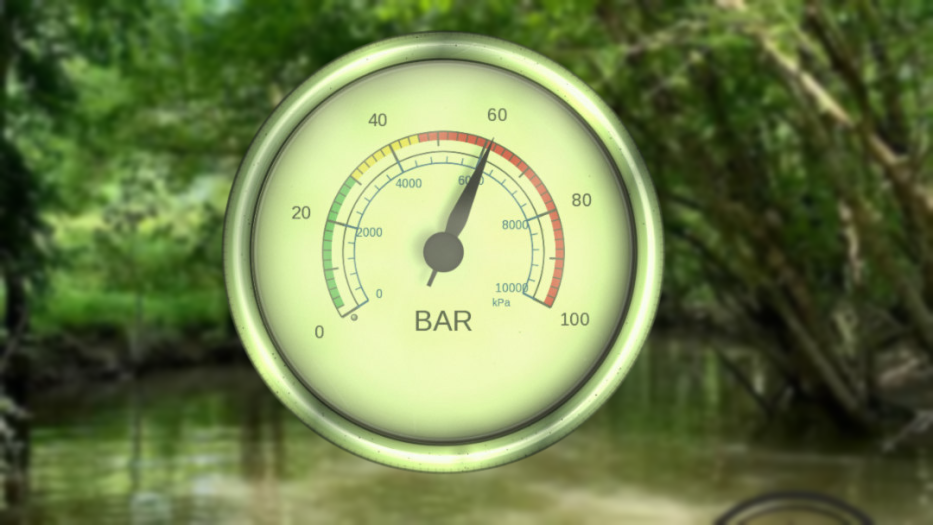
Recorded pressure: 61 bar
